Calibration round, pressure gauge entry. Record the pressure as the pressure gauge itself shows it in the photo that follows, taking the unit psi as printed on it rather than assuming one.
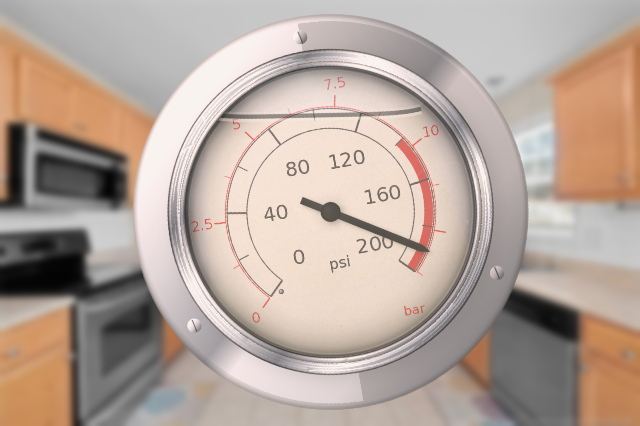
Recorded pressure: 190 psi
